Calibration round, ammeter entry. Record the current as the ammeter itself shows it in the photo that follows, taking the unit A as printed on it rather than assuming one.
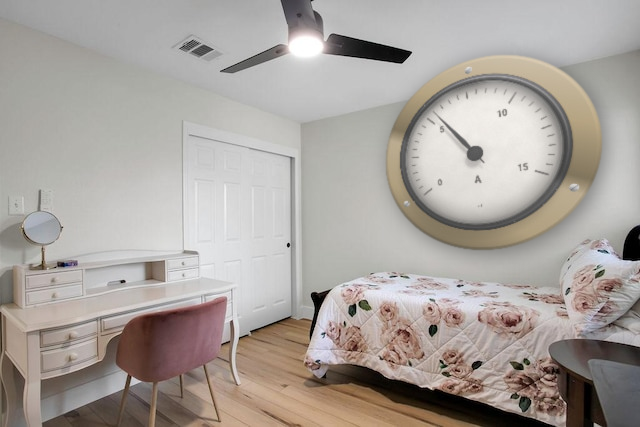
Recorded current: 5.5 A
